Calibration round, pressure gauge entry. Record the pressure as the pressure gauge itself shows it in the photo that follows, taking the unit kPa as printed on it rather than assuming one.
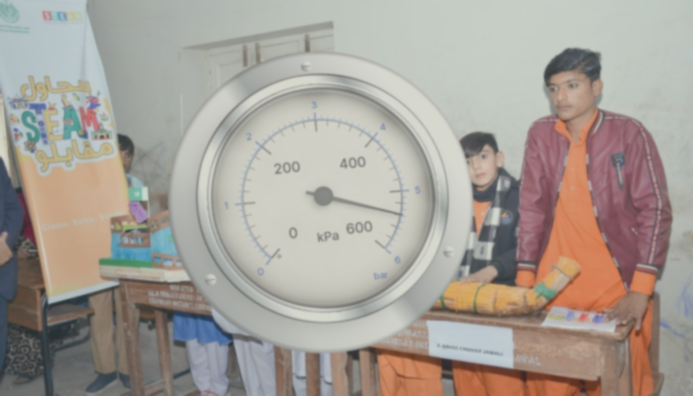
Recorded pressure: 540 kPa
